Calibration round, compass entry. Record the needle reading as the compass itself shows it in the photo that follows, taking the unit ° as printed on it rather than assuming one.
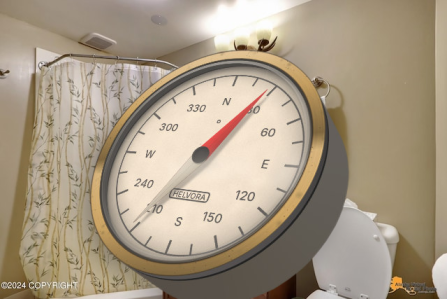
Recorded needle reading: 30 °
